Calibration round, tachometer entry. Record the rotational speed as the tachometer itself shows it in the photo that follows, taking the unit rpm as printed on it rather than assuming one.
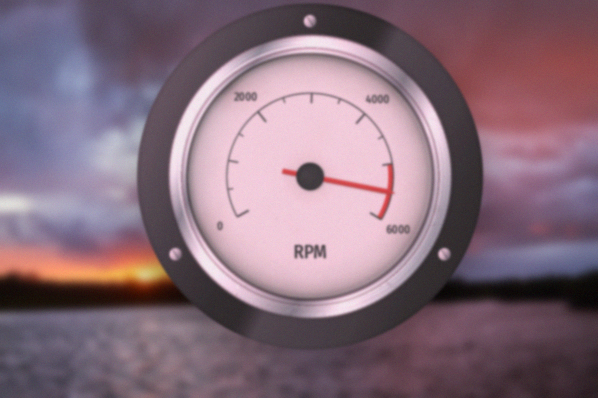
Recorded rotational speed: 5500 rpm
